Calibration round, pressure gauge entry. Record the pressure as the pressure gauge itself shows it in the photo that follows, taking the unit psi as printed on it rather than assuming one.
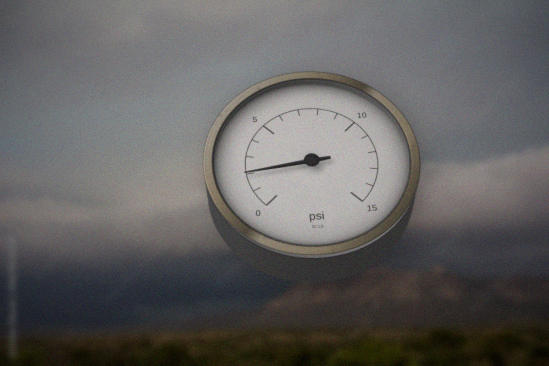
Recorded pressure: 2 psi
